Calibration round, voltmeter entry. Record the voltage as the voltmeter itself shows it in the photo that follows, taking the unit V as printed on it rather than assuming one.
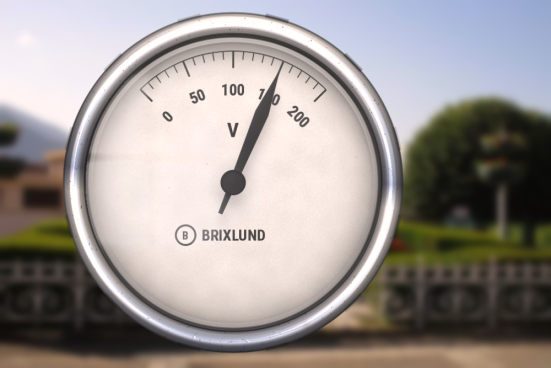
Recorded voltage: 150 V
